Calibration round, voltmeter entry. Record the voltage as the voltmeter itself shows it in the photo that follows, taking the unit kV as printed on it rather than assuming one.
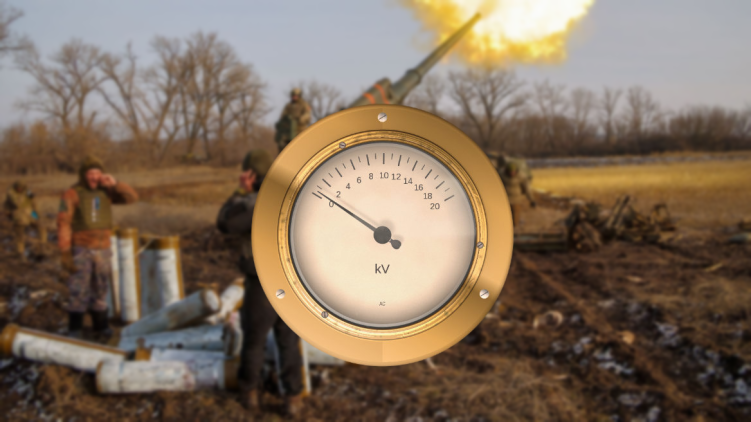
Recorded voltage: 0.5 kV
